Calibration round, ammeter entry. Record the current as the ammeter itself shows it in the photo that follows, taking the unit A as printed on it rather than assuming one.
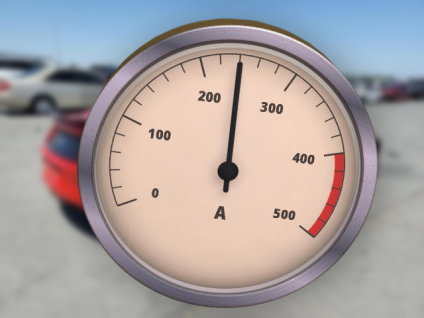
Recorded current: 240 A
